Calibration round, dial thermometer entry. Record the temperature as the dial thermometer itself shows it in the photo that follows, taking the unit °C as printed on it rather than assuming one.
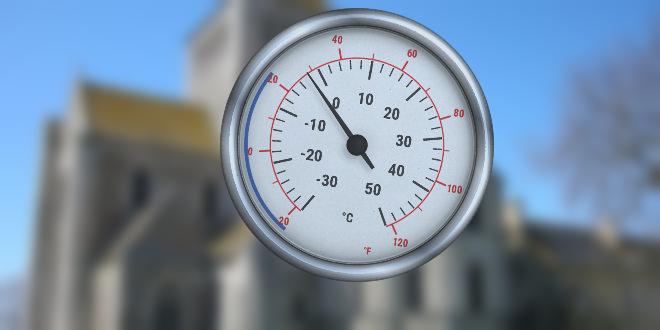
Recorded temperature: -2 °C
